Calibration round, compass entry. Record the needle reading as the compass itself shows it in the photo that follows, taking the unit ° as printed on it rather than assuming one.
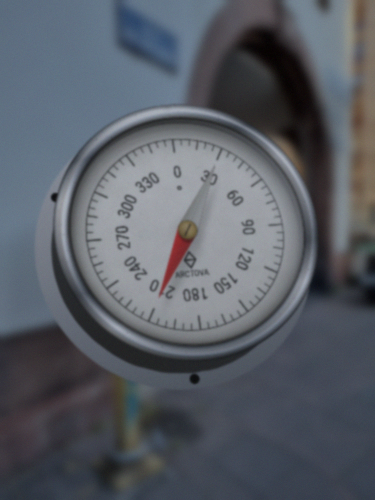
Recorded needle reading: 210 °
